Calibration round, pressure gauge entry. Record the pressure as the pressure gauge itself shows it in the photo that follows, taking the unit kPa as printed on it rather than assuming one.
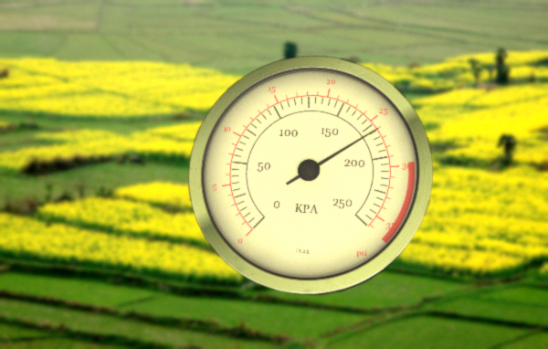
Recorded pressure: 180 kPa
